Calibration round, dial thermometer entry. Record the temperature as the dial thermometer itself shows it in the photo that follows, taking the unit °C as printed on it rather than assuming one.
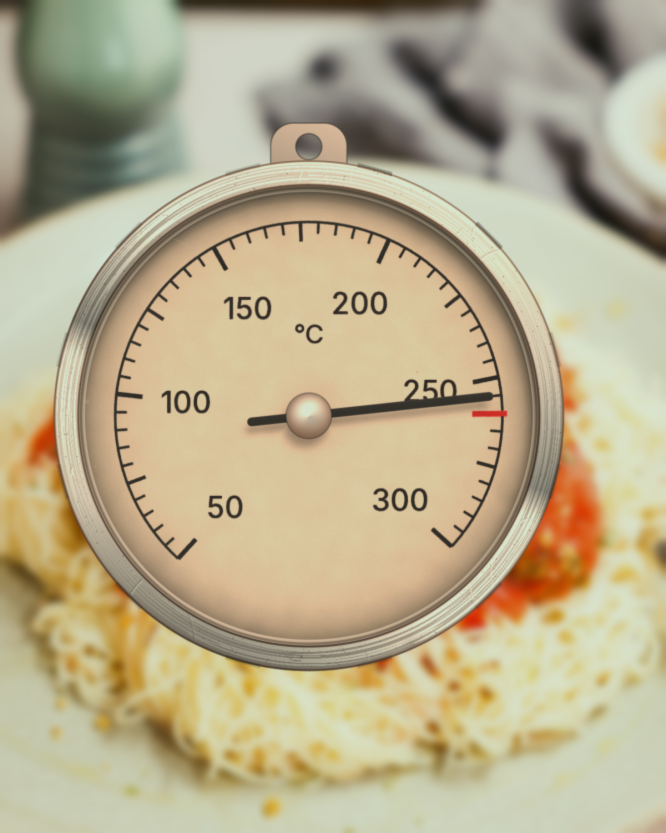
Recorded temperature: 255 °C
